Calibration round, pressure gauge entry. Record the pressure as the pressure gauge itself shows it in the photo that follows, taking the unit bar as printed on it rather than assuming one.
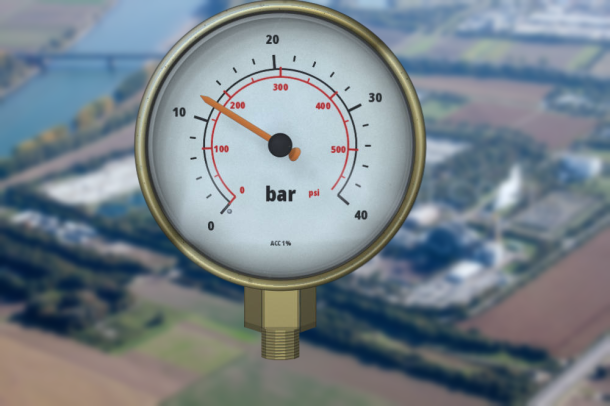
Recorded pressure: 12 bar
